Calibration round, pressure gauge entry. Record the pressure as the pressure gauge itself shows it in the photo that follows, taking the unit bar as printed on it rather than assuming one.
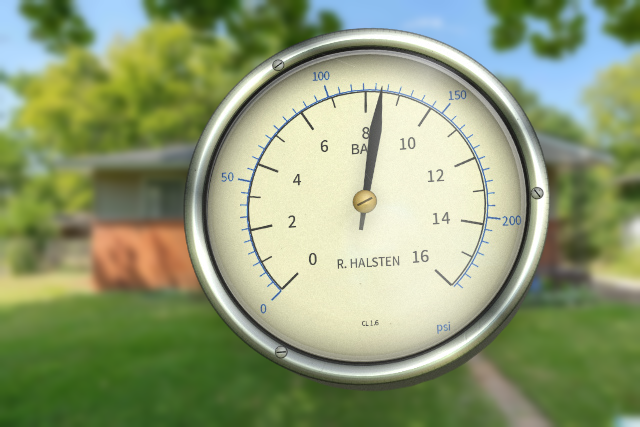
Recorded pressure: 8.5 bar
